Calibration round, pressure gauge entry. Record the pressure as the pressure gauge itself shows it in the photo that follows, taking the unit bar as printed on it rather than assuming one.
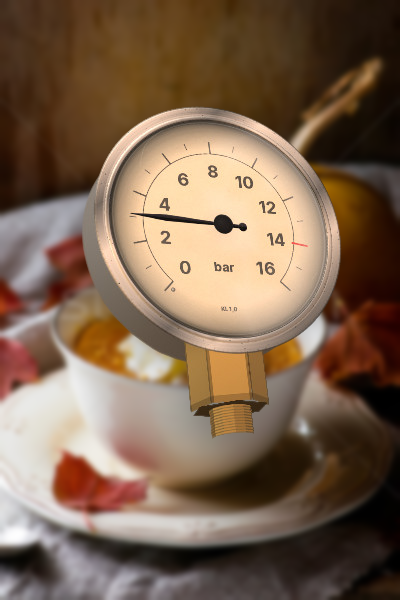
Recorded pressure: 3 bar
